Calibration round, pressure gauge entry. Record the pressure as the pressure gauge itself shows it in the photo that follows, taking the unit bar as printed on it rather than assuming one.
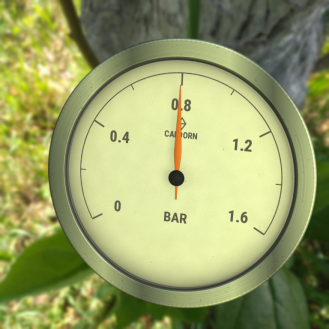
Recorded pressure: 0.8 bar
